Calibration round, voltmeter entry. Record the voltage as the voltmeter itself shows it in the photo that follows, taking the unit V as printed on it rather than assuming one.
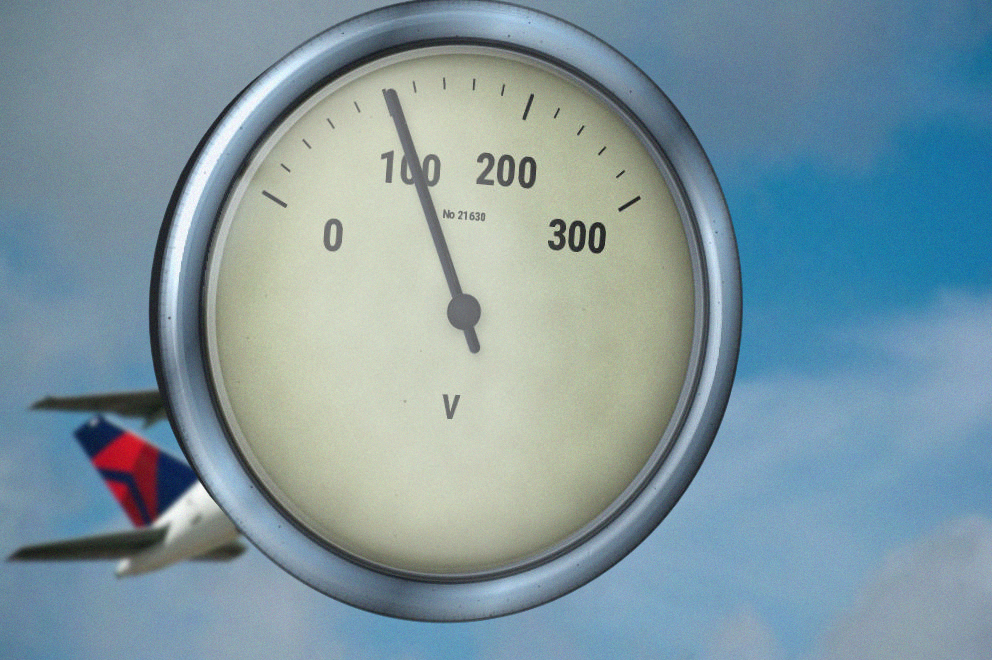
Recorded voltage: 100 V
